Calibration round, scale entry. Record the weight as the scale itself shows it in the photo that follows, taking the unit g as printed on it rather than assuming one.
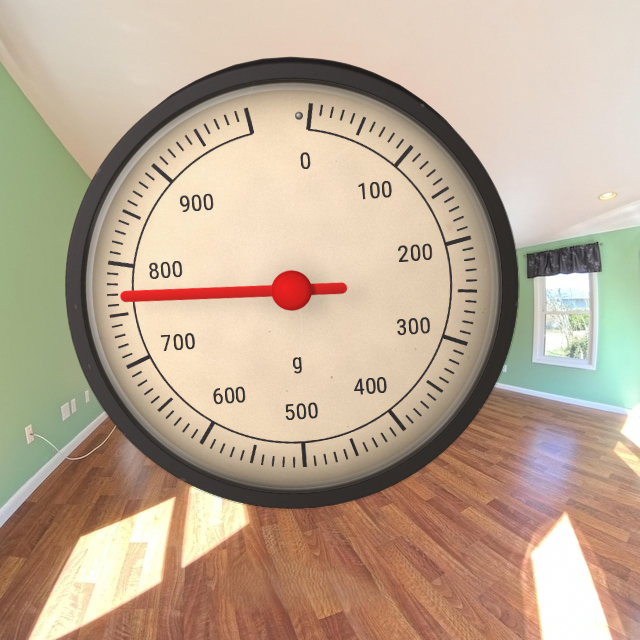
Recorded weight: 770 g
